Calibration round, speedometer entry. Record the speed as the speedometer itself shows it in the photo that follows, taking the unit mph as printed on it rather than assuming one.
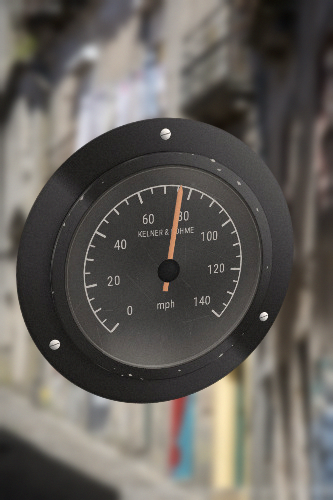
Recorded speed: 75 mph
